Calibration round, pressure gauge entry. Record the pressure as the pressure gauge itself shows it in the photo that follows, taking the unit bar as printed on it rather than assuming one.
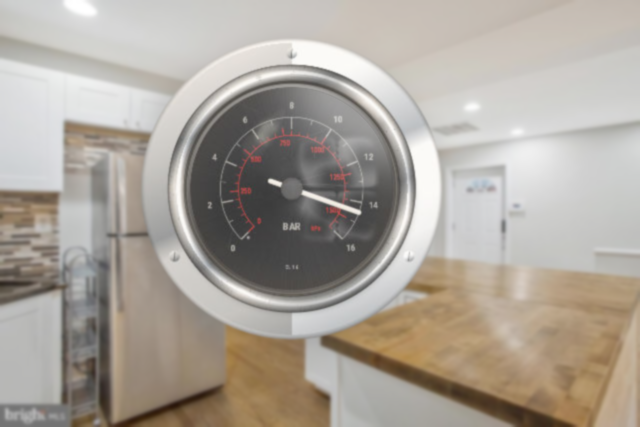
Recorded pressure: 14.5 bar
